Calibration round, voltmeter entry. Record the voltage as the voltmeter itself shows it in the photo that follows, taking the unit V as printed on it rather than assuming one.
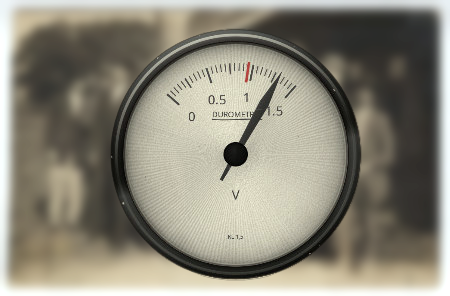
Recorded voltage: 1.3 V
